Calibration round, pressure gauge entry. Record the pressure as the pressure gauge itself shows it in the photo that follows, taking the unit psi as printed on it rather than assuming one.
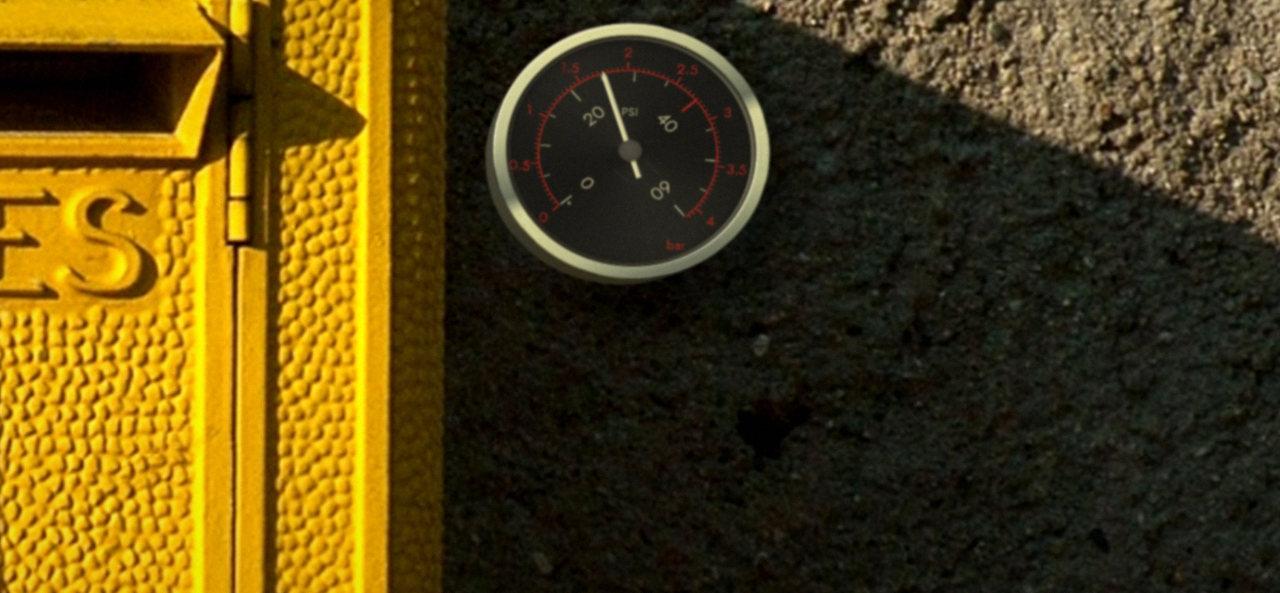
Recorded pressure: 25 psi
